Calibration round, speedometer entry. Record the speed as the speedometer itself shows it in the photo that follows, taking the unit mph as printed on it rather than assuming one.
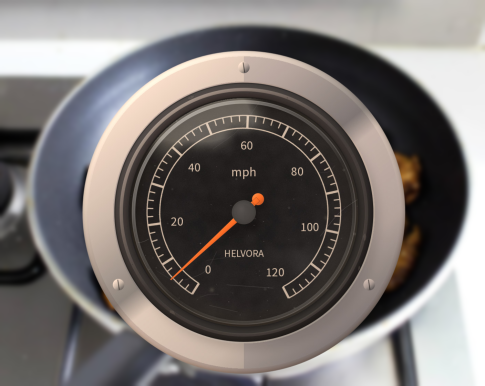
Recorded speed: 6 mph
